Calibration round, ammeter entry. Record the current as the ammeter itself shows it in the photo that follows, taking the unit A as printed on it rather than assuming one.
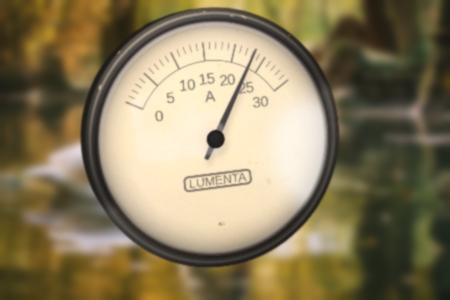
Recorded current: 23 A
